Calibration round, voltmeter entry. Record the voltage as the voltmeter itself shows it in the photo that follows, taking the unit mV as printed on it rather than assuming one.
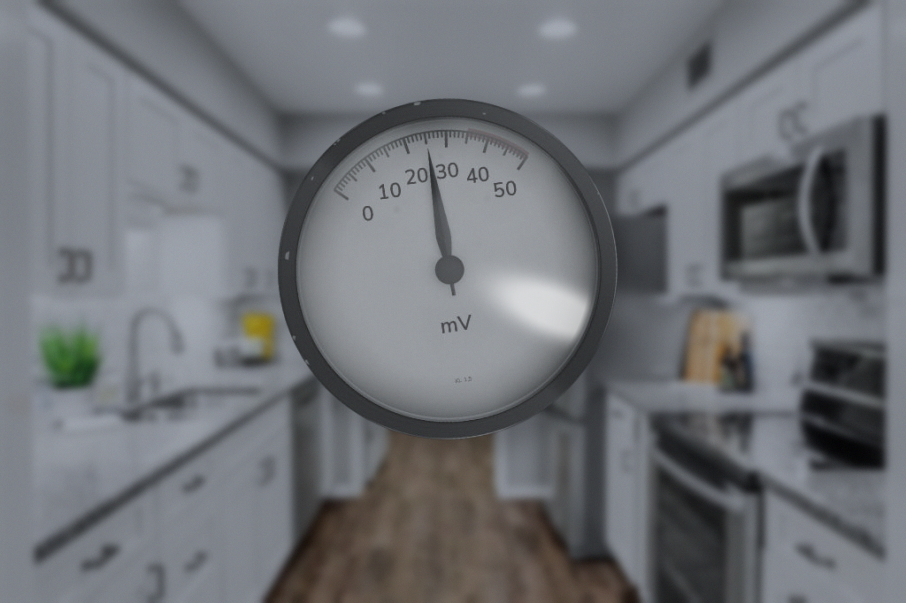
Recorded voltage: 25 mV
